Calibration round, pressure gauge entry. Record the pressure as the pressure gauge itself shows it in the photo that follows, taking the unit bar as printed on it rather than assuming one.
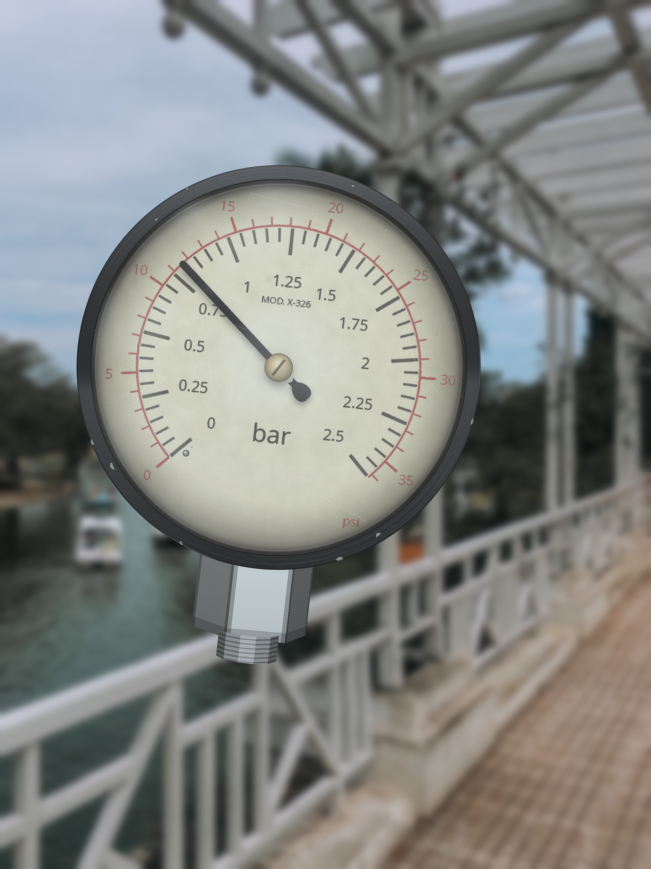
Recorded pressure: 0.8 bar
